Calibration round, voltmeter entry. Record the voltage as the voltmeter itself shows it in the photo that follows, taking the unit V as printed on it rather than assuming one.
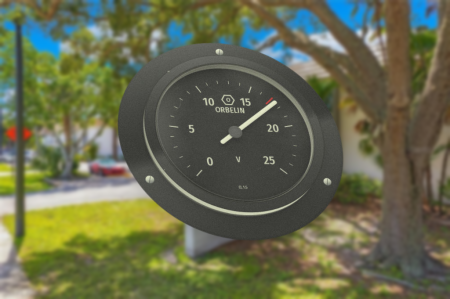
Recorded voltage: 17.5 V
